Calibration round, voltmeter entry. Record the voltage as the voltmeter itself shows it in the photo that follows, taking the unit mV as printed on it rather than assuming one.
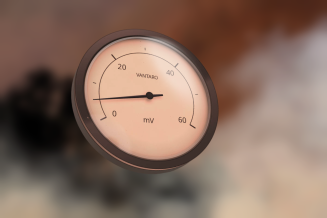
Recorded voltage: 5 mV
